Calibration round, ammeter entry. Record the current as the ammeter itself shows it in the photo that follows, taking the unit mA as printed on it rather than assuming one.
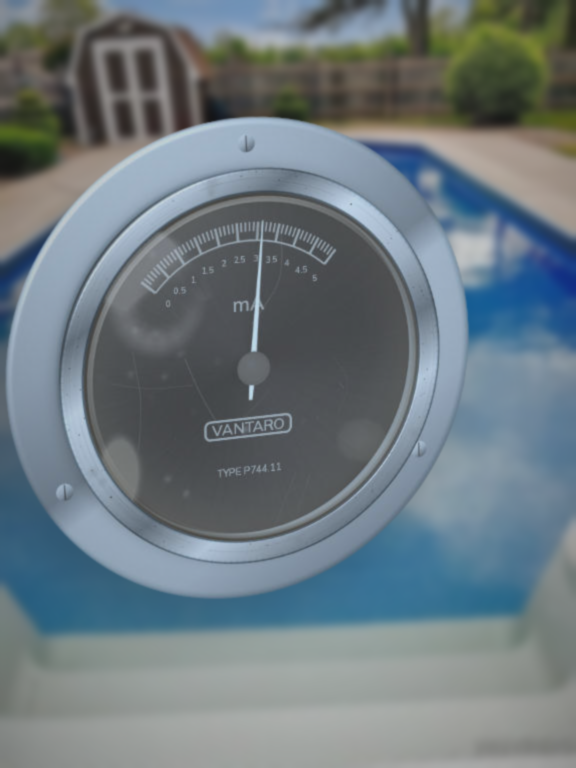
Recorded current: 3 mA
